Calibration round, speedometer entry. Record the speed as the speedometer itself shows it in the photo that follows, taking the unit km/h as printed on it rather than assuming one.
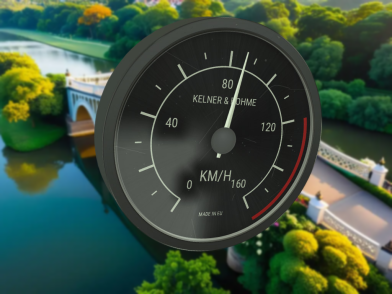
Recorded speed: 85 km/h
